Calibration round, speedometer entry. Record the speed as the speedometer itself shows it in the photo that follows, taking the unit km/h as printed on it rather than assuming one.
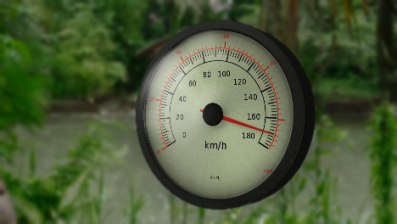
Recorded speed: 170 km/h
